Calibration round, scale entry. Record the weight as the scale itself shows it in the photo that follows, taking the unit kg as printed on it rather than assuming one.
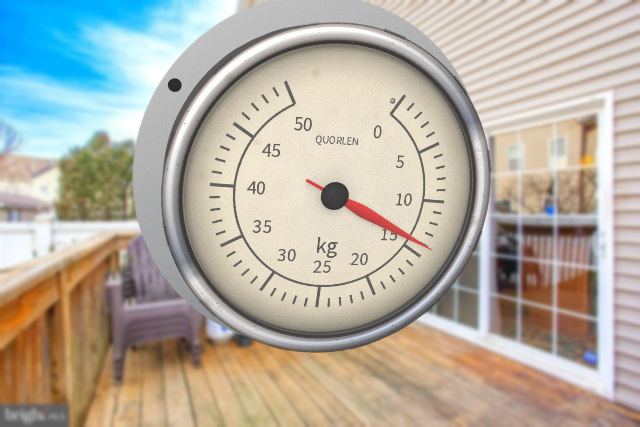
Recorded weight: 14 kg
